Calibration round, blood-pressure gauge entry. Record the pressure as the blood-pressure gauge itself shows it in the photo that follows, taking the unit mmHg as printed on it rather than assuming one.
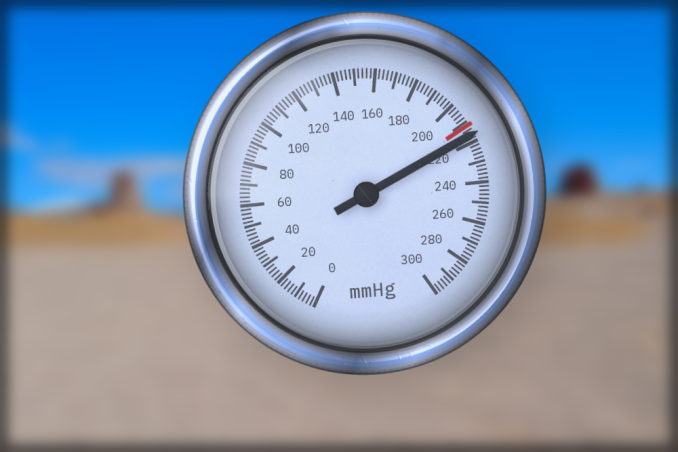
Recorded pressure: 216 mmHg
